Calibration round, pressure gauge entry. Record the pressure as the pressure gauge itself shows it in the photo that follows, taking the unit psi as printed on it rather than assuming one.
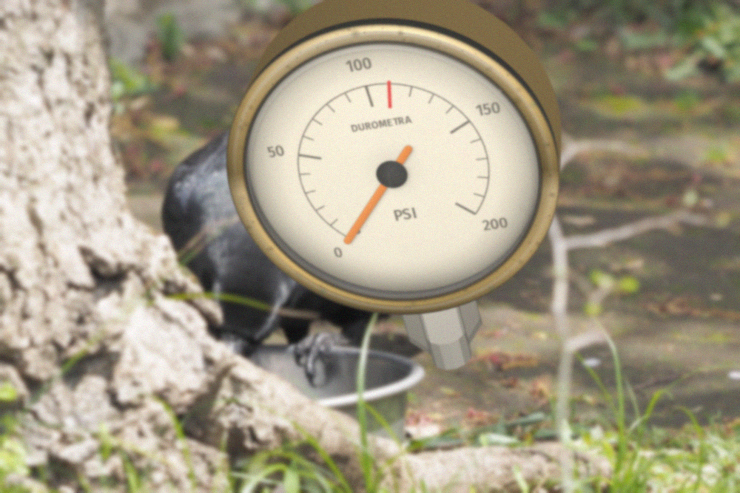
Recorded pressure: 0 psi
